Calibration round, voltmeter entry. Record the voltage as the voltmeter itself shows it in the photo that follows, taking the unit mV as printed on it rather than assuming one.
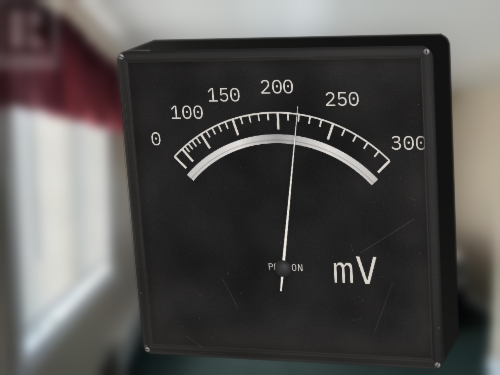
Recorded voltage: 220 mV
